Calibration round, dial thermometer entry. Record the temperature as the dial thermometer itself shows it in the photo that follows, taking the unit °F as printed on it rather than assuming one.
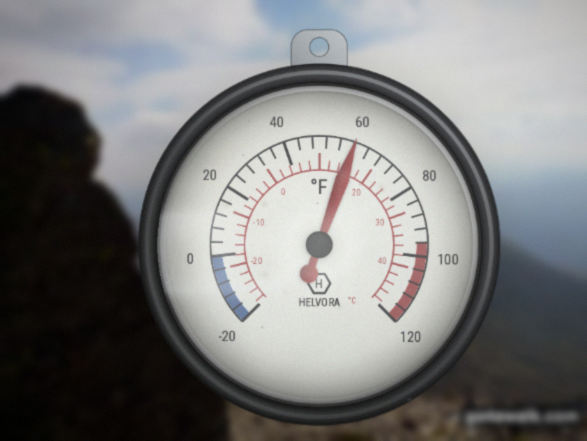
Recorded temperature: 60 °F
